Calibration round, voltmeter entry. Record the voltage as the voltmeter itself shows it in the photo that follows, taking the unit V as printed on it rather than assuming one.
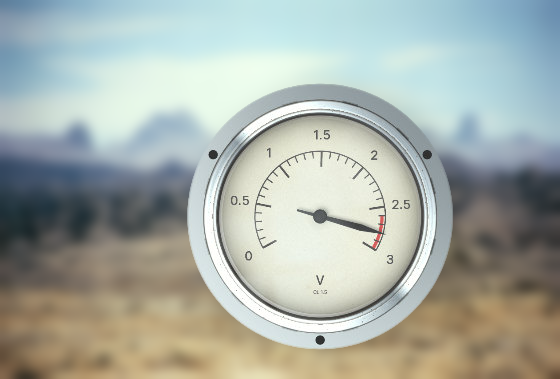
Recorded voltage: 2.8 V
